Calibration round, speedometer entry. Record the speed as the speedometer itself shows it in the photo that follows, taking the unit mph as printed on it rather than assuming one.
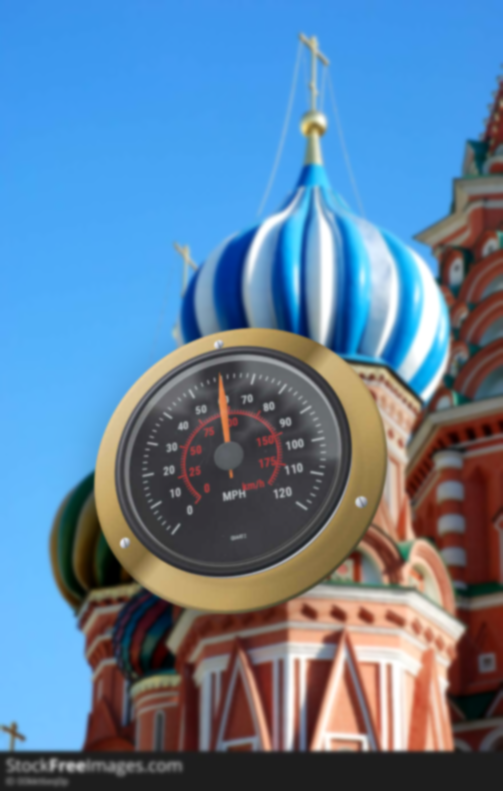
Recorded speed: 60 mph
